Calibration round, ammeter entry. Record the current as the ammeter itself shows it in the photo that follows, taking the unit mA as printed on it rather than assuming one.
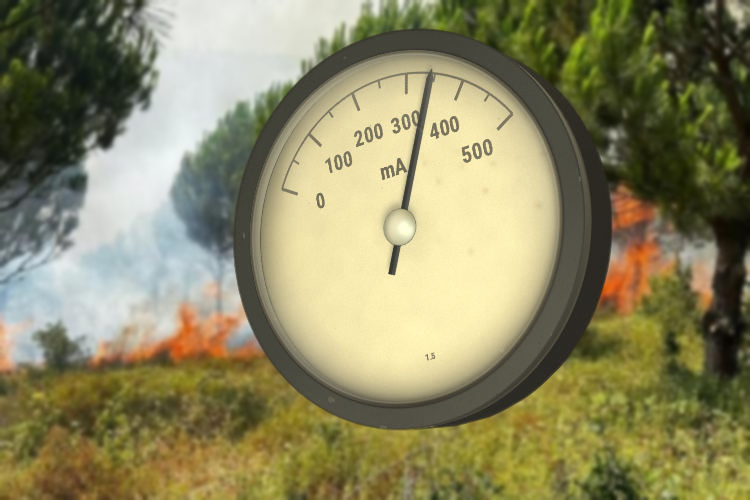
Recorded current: 350 mA
